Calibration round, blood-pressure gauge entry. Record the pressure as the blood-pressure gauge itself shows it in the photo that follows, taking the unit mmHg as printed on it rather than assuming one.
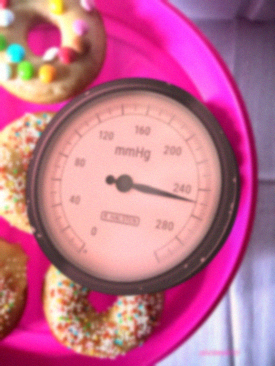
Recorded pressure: 250 mmHg
